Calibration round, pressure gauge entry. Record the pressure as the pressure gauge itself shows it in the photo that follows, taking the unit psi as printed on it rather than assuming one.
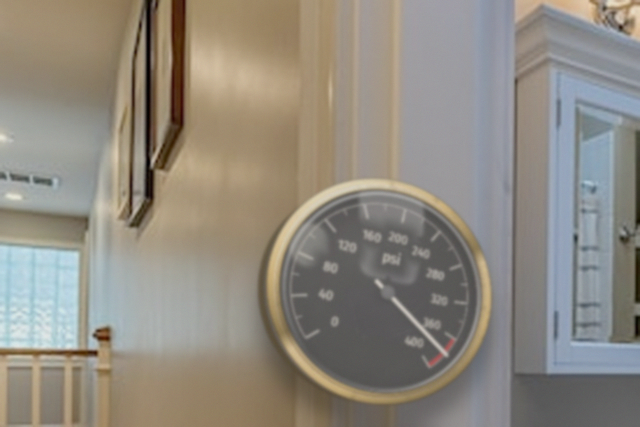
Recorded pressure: 380 psi
